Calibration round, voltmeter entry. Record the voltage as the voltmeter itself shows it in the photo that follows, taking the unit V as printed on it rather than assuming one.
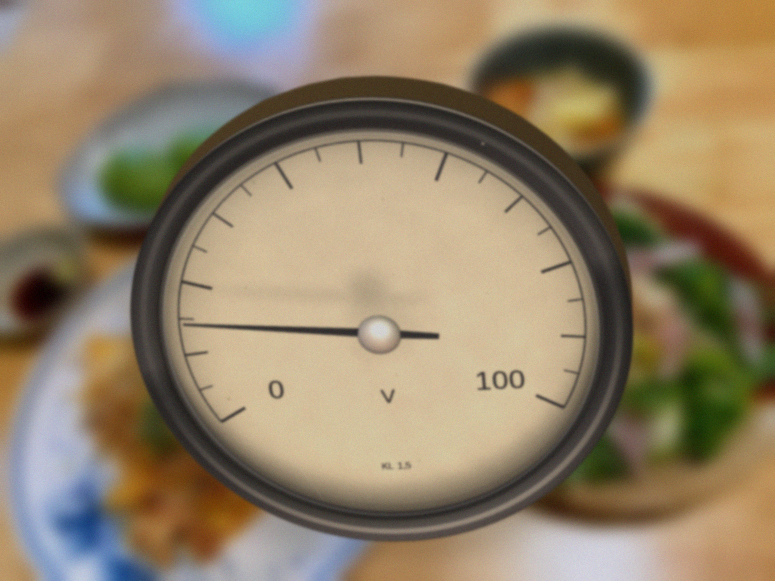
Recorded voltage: 15 V
